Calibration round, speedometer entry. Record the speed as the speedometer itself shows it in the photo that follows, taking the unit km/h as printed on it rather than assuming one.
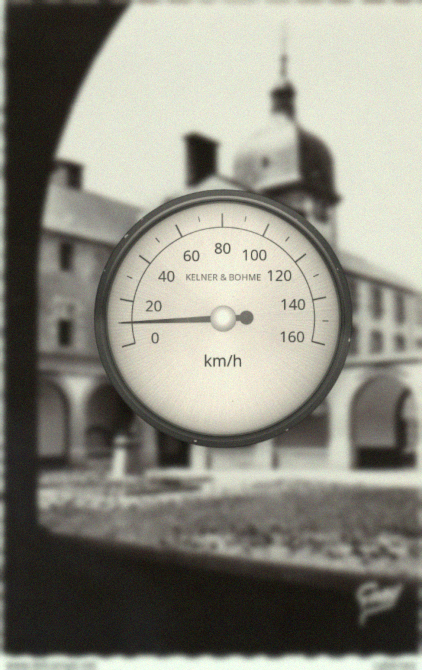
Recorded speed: 10 km/h
